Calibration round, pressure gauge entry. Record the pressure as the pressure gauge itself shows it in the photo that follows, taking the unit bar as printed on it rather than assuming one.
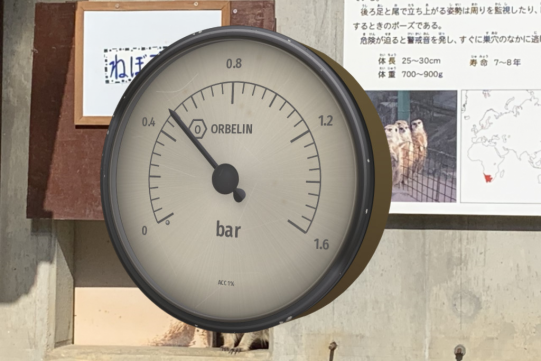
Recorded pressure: 0.5 bar
